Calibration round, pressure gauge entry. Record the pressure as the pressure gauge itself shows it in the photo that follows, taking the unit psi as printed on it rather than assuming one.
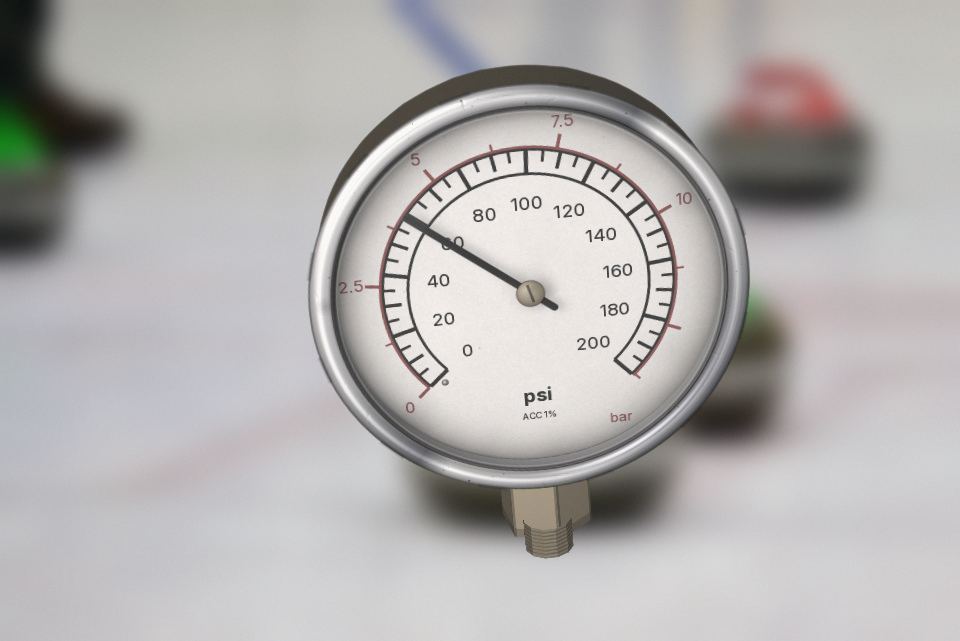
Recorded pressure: 60 psi
